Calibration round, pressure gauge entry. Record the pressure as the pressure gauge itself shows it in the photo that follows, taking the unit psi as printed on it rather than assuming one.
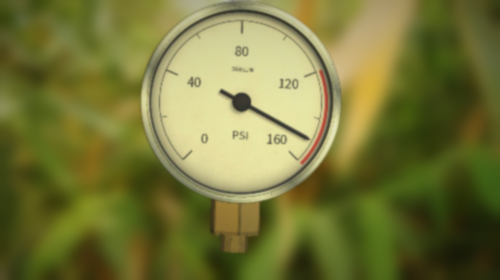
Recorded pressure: 150 psi
